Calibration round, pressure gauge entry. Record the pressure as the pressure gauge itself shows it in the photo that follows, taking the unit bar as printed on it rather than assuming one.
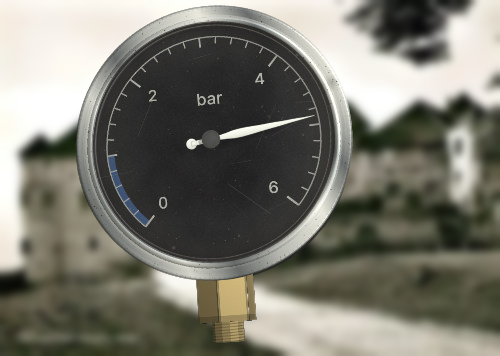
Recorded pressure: 4.9 bar
